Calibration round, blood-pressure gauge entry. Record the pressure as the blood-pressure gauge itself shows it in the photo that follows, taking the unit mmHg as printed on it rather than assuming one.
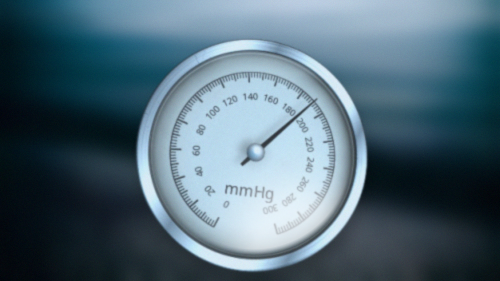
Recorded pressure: 190 mmHg
